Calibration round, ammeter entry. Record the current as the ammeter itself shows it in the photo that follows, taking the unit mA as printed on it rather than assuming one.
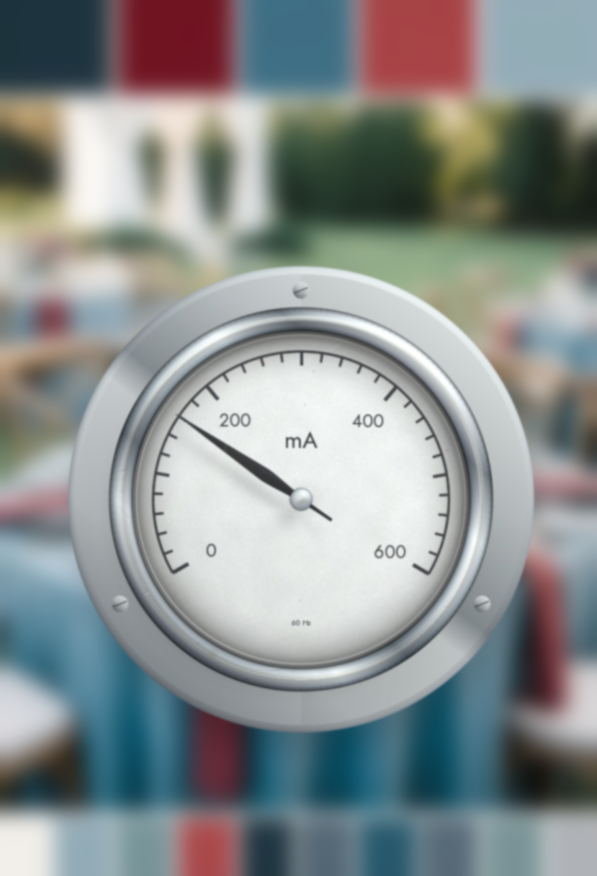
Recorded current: 160 mA
